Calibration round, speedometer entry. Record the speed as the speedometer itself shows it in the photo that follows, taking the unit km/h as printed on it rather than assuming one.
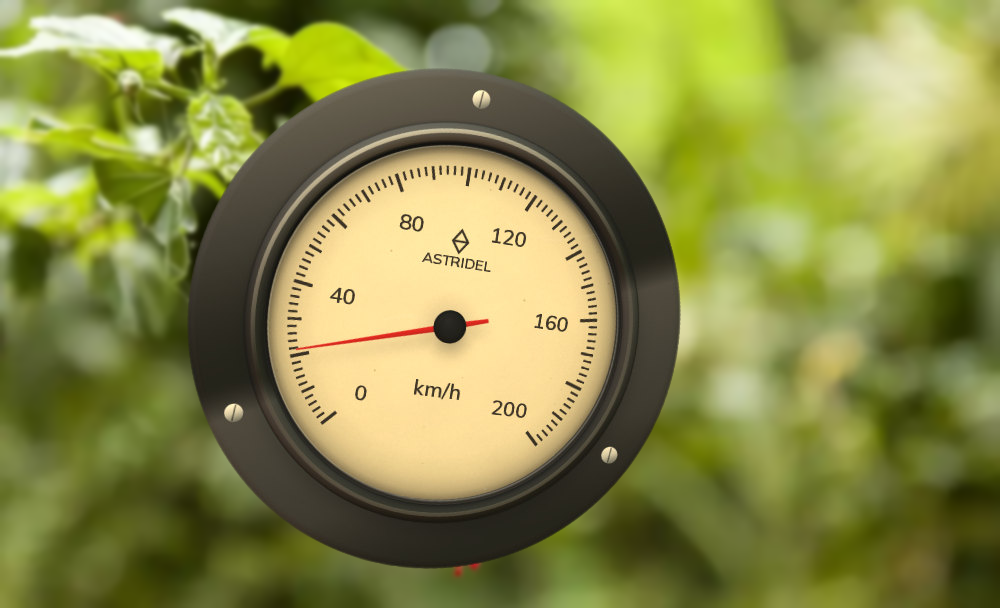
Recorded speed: 22 km/h
